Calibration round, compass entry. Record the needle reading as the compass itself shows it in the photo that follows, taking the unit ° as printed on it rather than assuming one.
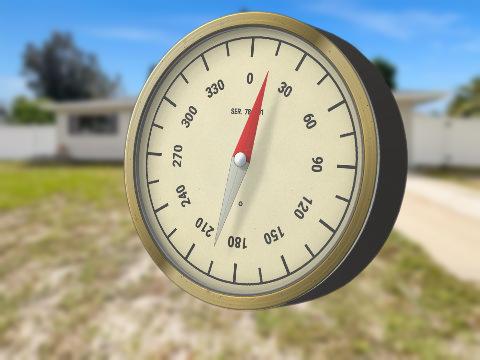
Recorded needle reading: 15 °
